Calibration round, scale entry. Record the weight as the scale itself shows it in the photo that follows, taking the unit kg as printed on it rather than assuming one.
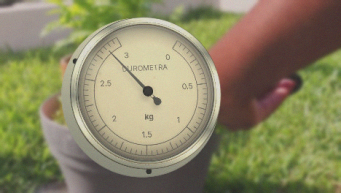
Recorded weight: 2.85 kg
